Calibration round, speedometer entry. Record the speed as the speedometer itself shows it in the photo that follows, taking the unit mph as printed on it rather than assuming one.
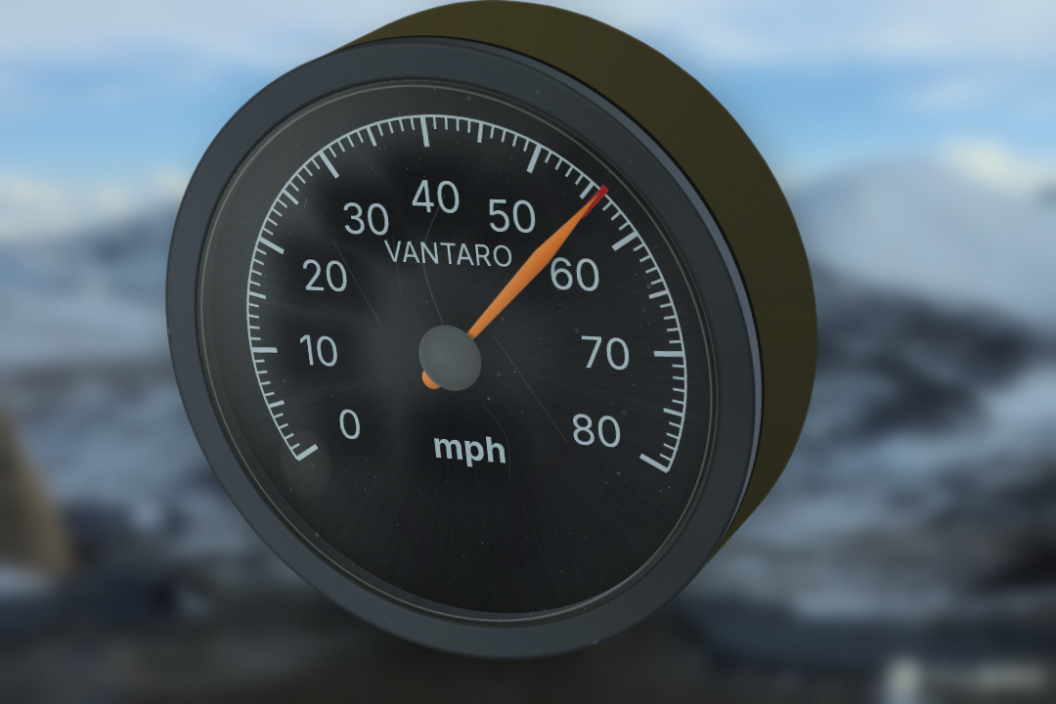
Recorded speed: 56 mph
